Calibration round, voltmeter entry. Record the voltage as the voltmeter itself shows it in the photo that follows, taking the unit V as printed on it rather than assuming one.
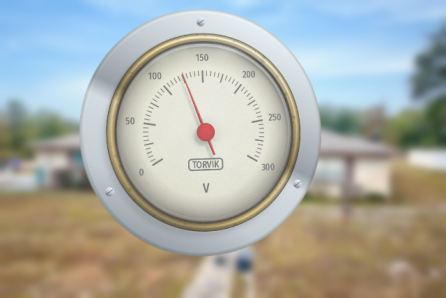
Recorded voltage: 125 V
